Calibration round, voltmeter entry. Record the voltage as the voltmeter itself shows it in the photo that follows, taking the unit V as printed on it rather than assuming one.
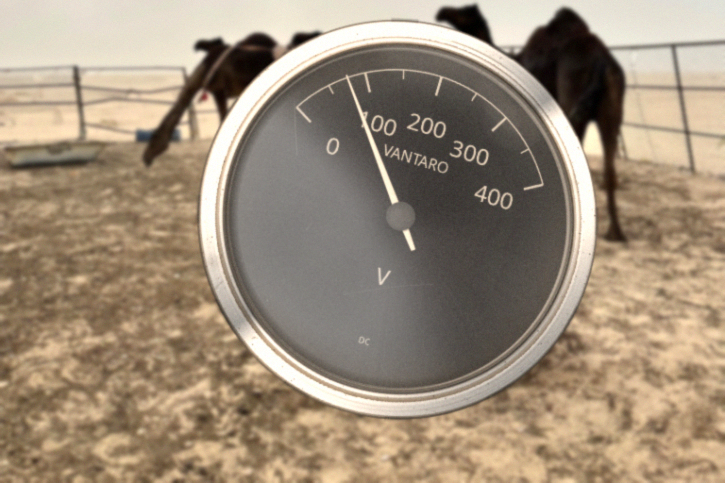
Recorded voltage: 75 V
